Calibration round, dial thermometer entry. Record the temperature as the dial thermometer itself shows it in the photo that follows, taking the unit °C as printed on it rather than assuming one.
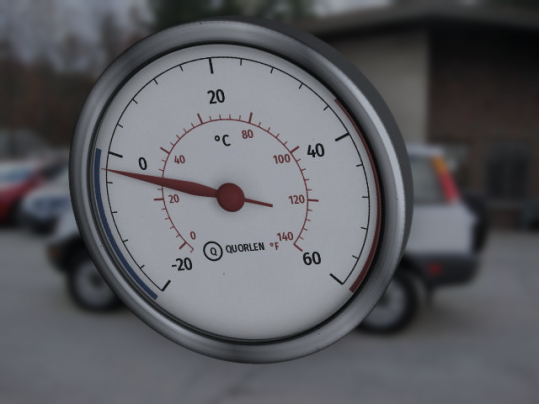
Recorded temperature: -2 °C
